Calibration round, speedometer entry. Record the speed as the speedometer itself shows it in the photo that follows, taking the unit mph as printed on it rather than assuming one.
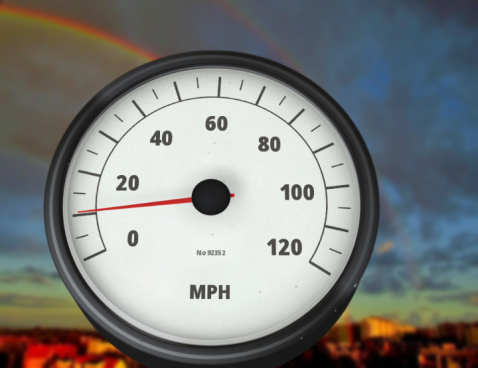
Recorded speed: 10 mph
